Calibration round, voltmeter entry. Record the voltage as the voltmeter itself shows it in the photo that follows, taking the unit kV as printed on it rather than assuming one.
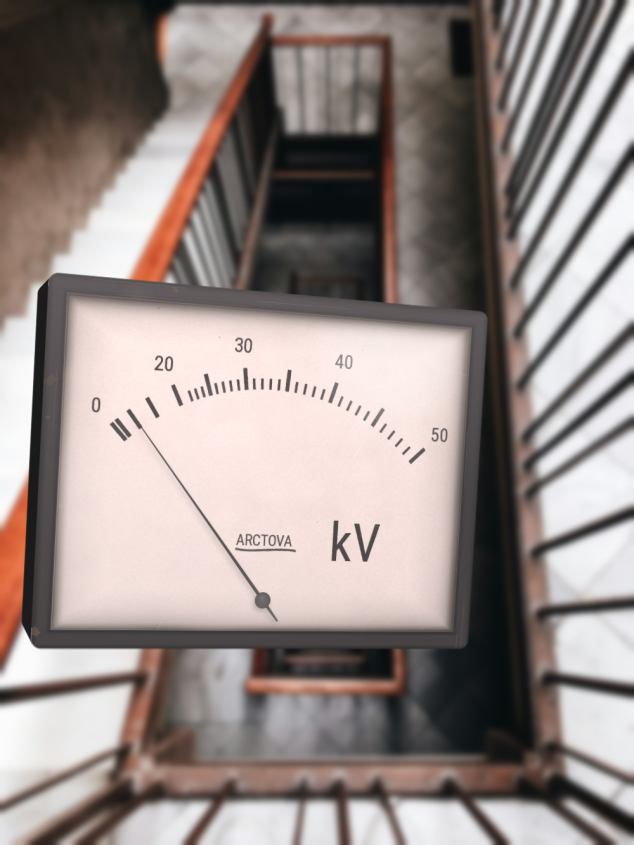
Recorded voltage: 10 kV
